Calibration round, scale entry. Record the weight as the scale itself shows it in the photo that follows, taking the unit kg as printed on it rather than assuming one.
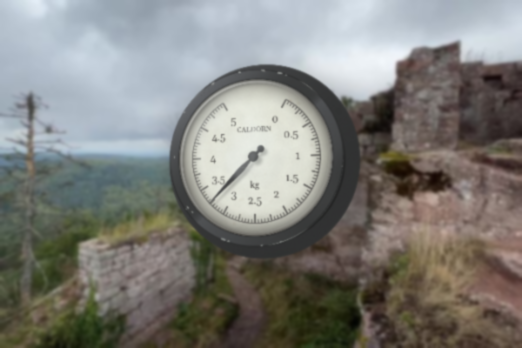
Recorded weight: 3.25 kg
